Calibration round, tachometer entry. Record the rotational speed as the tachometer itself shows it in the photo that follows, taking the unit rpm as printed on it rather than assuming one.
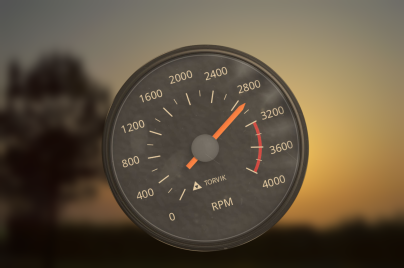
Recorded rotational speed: 2900 rpm
